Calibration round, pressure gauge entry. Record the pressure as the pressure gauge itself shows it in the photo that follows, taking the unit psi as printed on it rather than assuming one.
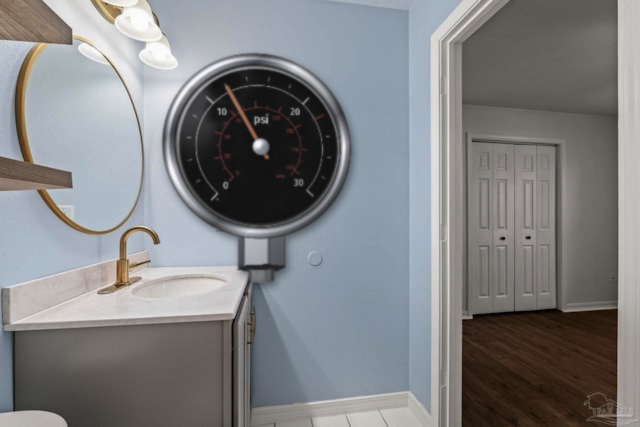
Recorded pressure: 12 psi
